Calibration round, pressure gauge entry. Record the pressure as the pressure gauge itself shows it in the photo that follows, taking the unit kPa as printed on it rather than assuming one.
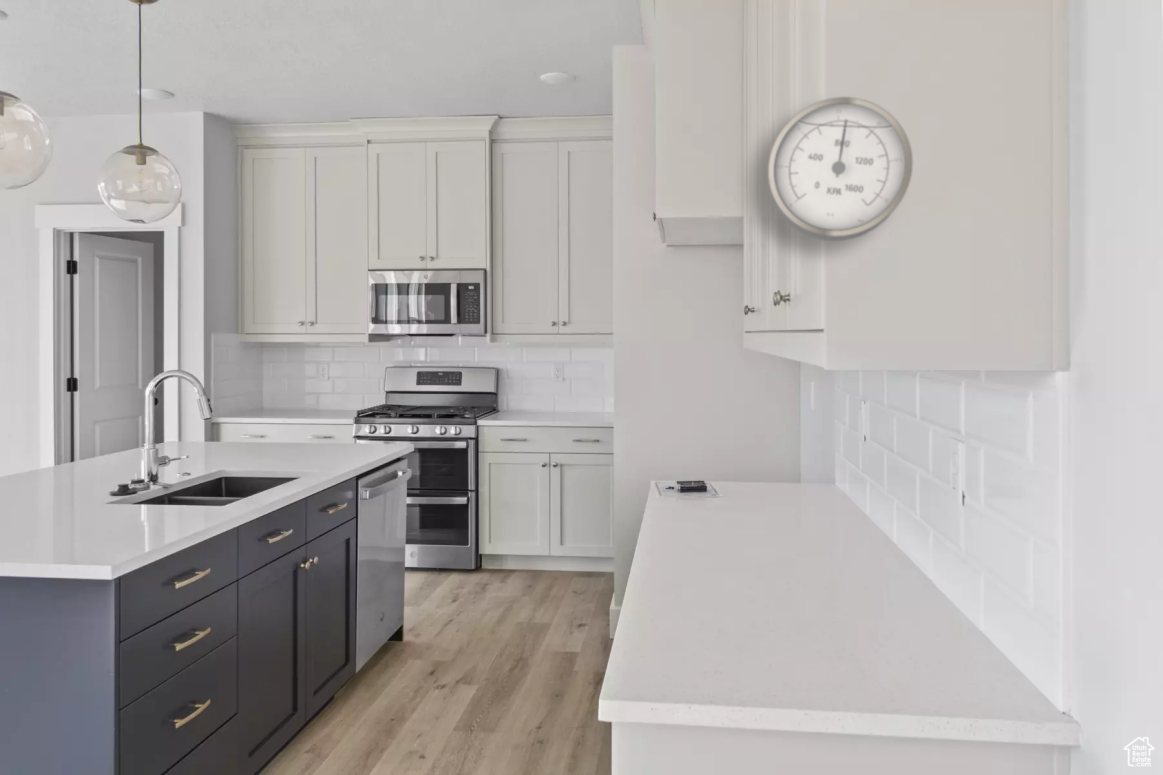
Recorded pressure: 800 kPa
